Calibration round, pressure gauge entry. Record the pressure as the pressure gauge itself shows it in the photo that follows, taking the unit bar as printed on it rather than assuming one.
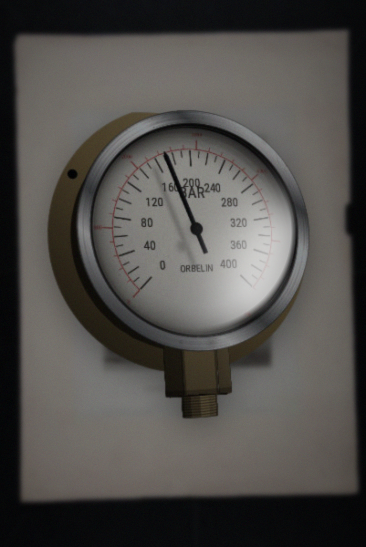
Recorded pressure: 170 bar
